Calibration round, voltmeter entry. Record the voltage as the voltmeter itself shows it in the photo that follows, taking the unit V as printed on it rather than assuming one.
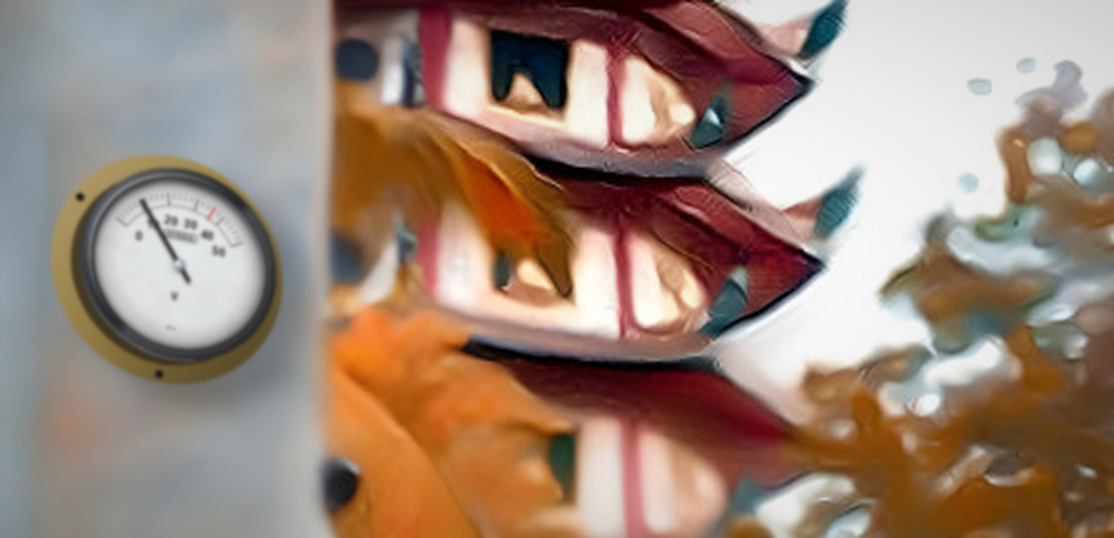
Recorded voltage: 10 V
